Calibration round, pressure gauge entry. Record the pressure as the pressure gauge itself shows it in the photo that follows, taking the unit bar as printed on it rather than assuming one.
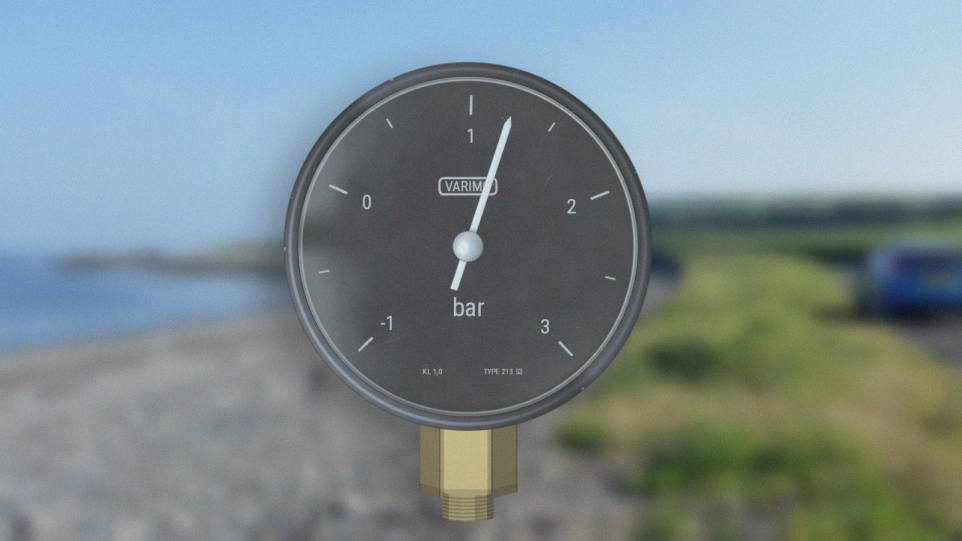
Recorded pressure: 1.25 bar
